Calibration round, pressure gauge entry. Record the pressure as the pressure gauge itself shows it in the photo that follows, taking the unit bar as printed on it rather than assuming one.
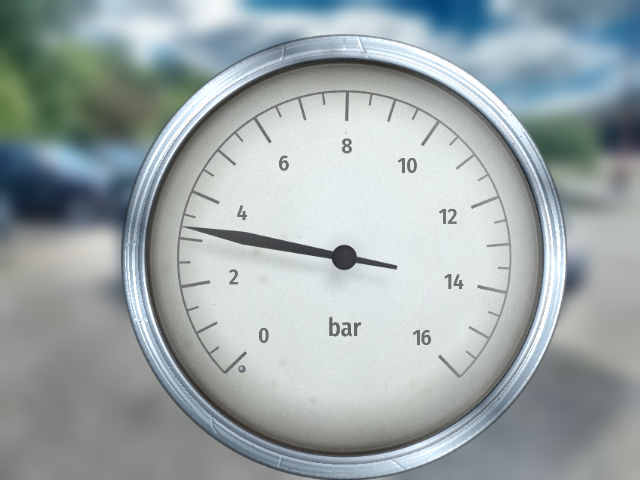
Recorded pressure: 3.25 bar
